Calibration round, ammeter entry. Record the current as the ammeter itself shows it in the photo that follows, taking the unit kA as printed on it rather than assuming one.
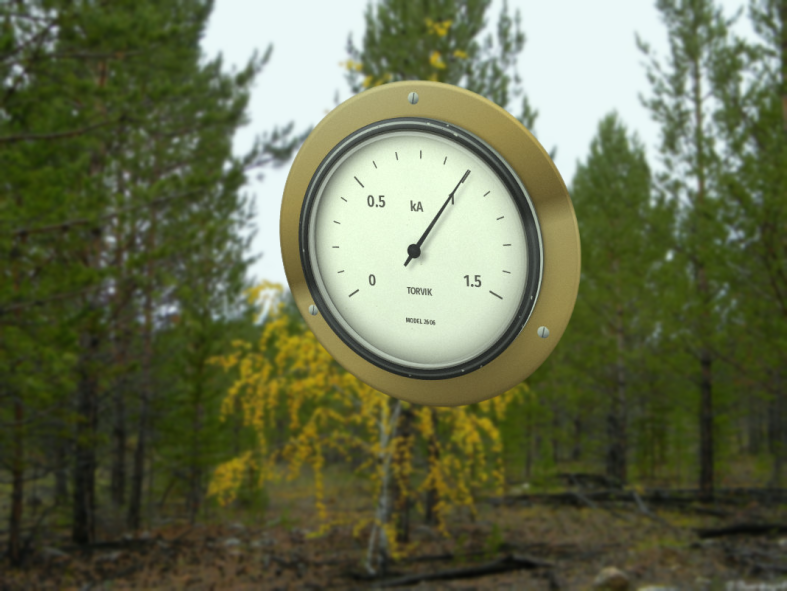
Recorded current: 1 kA
